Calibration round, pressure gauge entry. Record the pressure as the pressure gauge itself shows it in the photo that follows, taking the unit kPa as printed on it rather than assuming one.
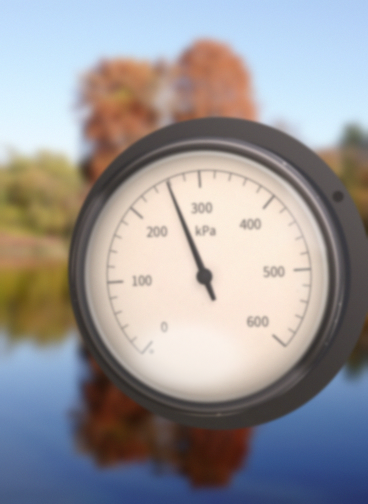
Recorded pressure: 260 kPa
